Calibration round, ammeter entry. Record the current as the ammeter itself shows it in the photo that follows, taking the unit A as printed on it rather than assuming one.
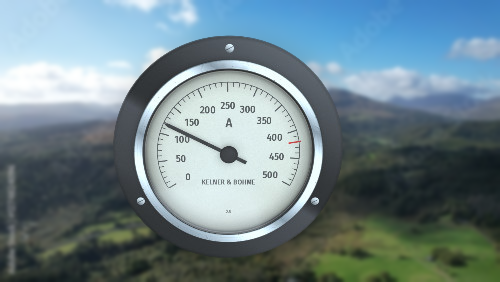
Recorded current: 120 A
